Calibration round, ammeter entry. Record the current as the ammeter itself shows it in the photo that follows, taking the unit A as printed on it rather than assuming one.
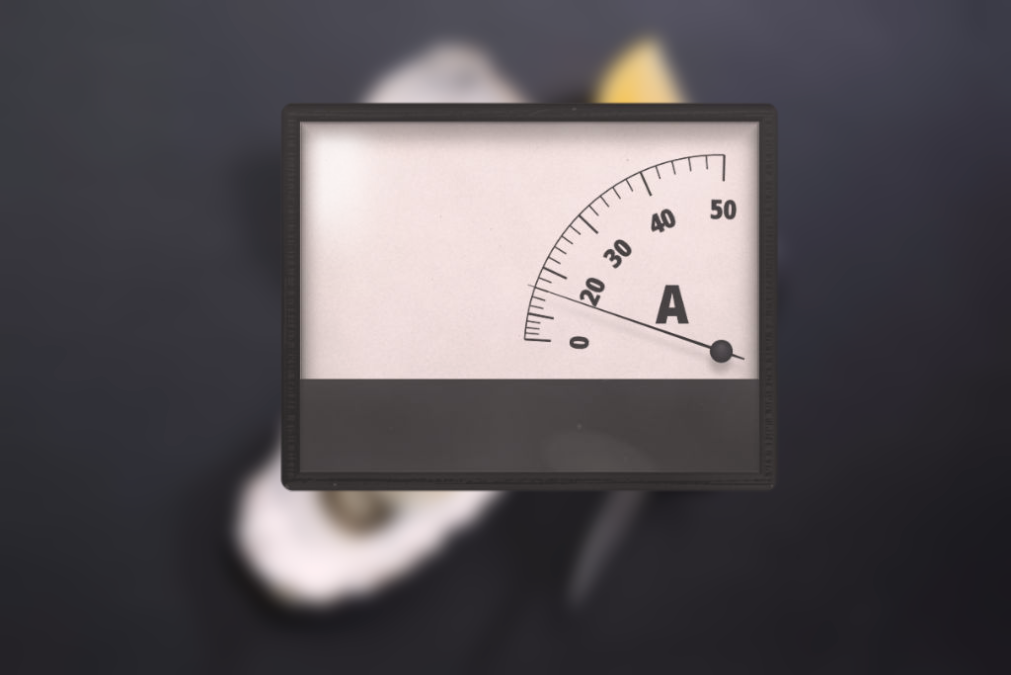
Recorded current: 16 A
